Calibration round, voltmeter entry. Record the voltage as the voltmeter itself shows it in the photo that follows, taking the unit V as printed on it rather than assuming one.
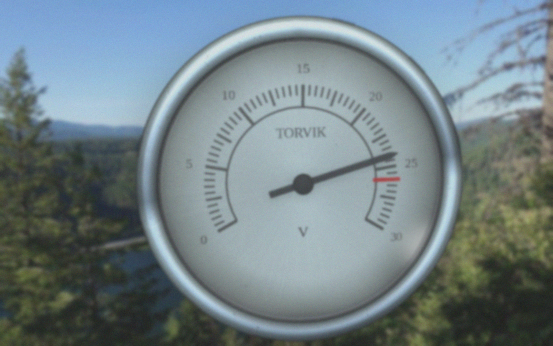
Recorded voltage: 24 V
